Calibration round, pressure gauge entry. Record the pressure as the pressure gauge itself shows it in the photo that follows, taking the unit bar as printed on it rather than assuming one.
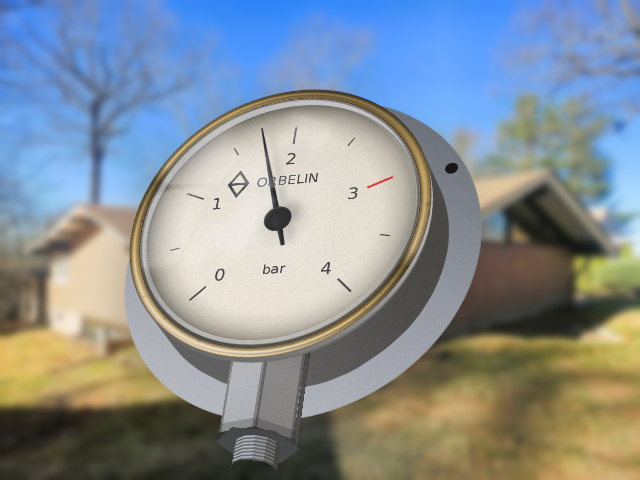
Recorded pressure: 1.75 bar
